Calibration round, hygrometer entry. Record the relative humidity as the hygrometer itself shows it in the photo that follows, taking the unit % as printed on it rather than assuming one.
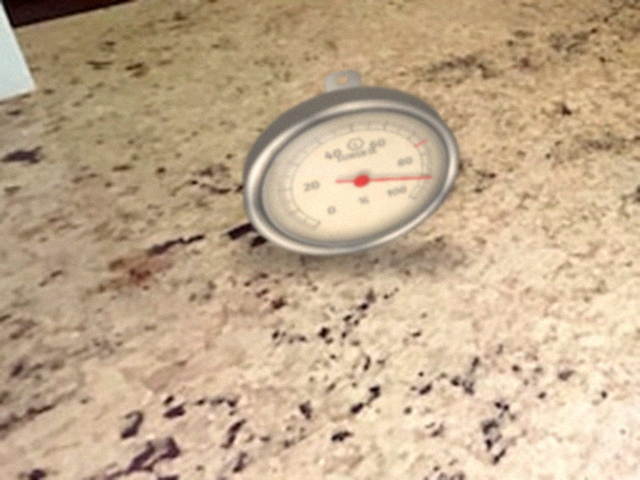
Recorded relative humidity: 90 %
